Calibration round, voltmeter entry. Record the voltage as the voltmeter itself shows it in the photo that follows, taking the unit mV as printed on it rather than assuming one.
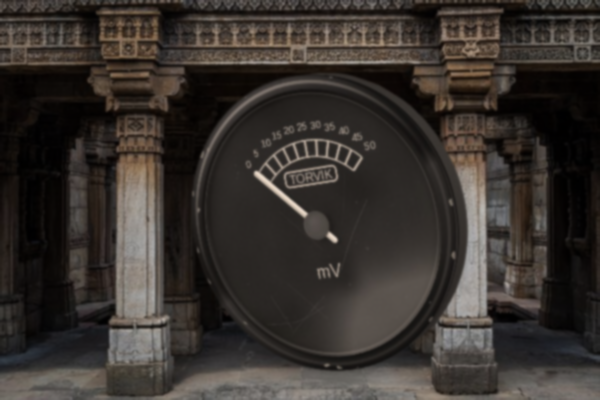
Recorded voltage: 0 mV
